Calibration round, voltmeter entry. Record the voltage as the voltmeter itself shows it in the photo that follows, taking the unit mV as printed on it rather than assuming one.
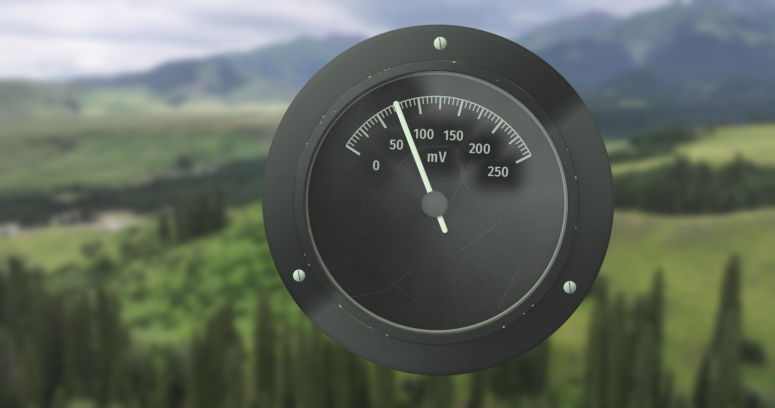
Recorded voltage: 75 mV
